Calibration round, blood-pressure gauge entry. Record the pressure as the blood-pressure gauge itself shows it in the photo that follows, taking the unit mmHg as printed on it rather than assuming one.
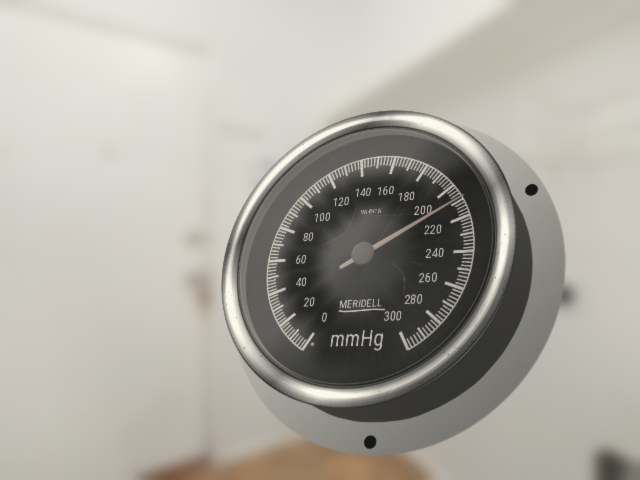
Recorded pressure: 210 mmHg
